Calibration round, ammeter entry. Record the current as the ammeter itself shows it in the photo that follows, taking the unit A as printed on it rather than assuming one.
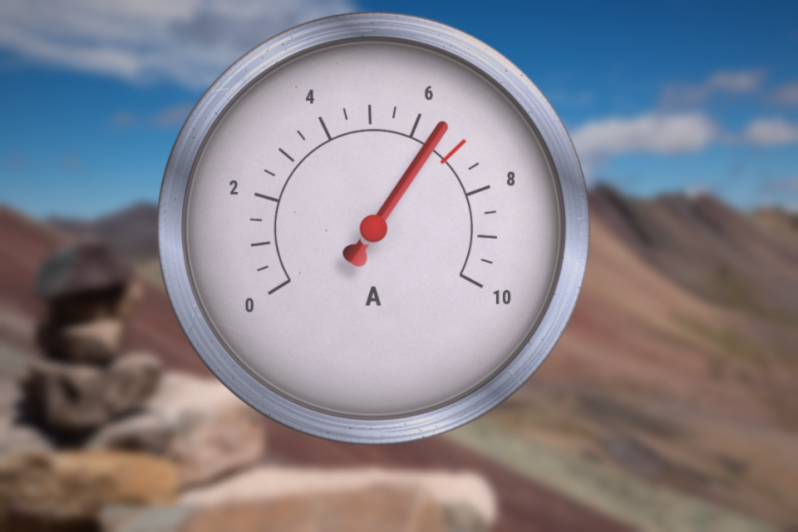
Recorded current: 6.5 A
